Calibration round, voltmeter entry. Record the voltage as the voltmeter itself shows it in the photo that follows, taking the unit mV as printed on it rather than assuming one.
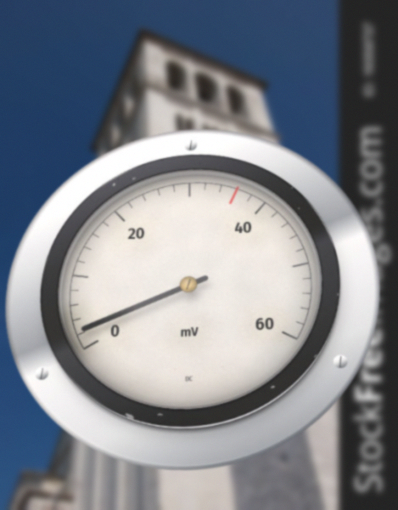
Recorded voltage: 2 mV
